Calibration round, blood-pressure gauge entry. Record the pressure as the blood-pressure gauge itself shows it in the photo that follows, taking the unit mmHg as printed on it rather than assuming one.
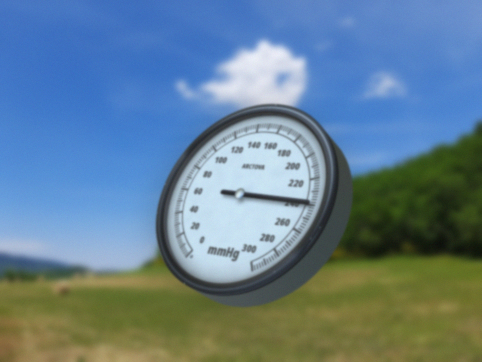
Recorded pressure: 240 mmHg
